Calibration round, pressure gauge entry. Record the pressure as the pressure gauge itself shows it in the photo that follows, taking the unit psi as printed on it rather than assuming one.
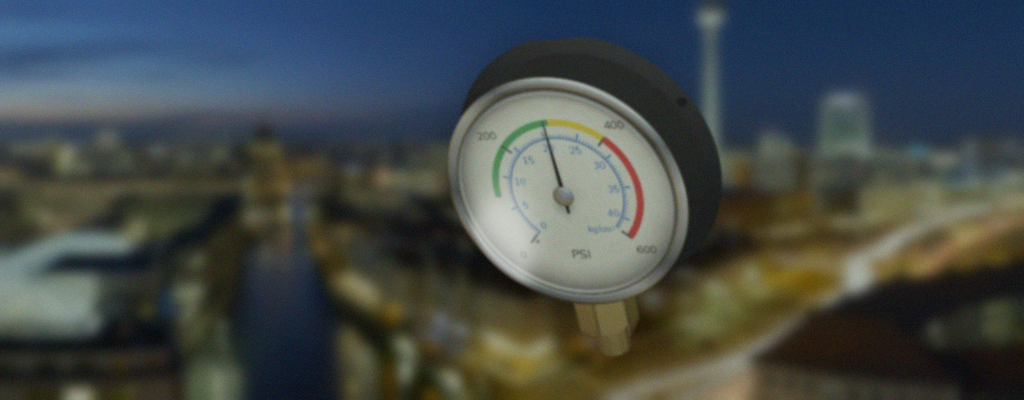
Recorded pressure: 300 psi
